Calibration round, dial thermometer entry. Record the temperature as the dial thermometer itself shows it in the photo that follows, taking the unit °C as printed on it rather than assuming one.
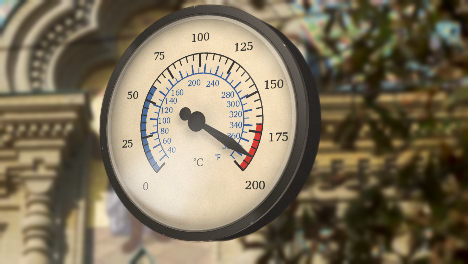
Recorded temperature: 190 °C
